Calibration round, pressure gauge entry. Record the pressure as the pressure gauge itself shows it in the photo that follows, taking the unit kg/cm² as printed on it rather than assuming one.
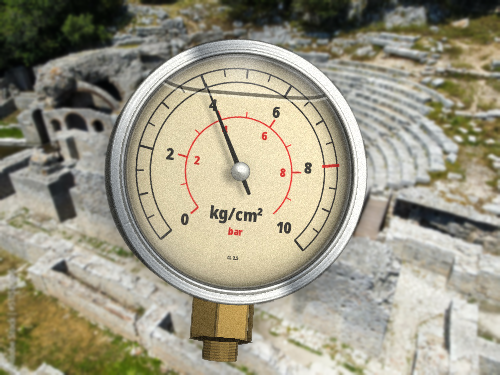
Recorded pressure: 4 kg/cm²
